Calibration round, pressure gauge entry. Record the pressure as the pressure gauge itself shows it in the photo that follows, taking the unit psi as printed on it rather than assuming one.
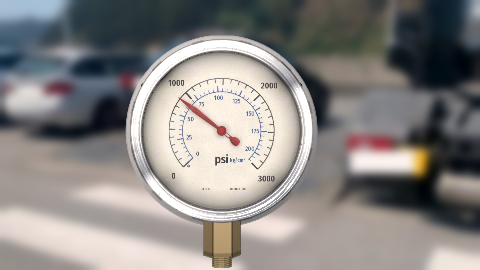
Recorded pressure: 900 psi
